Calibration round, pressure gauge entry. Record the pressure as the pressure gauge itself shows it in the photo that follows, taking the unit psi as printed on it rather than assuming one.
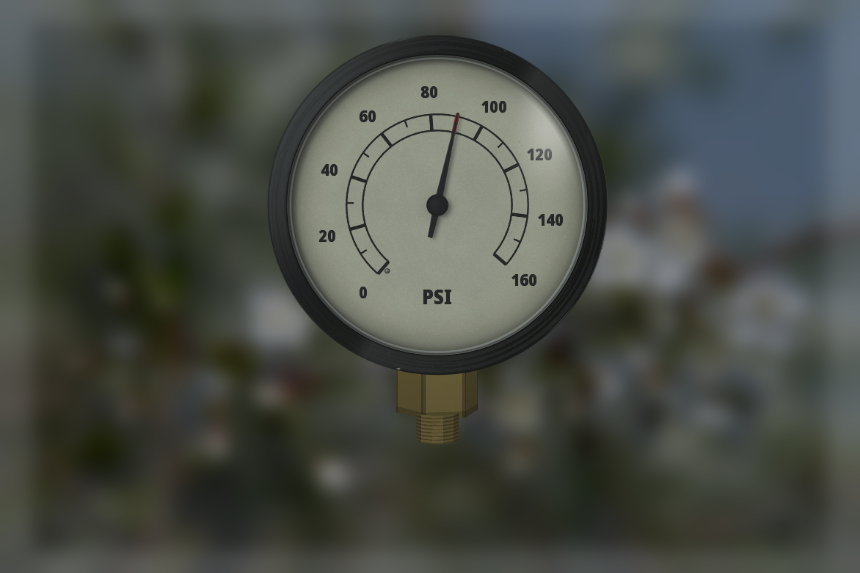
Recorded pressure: 90 psi
